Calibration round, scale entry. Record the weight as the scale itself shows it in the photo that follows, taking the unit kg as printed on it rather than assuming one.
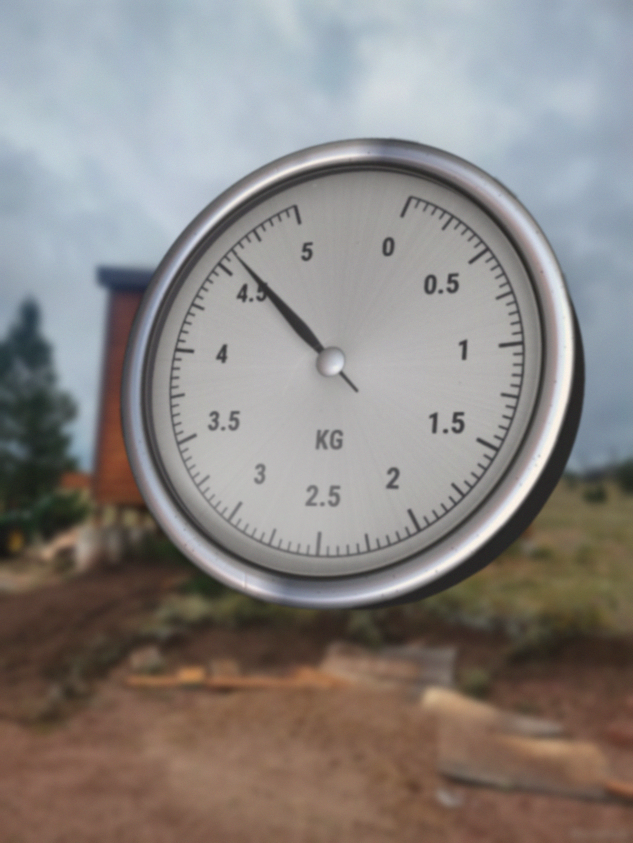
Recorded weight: 4.6 kg
